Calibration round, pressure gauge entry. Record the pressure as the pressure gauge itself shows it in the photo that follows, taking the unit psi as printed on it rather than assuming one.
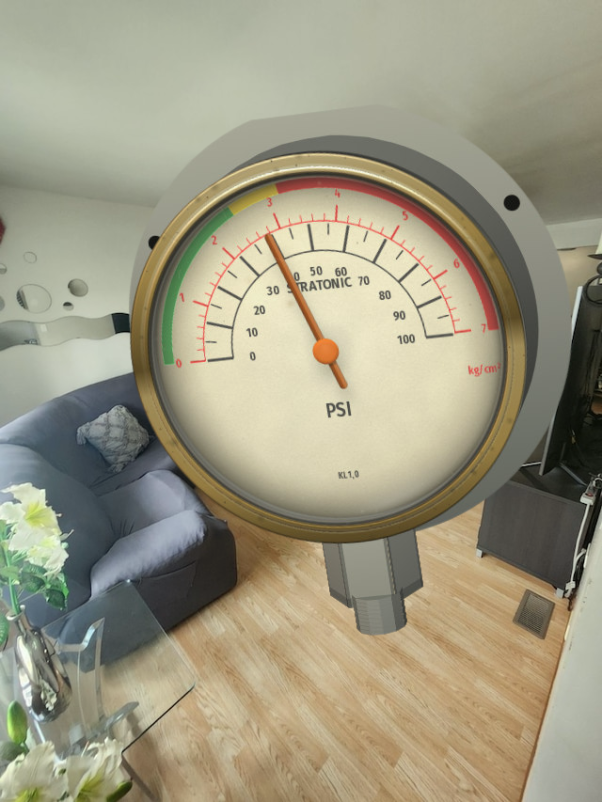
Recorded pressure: 40 psi
